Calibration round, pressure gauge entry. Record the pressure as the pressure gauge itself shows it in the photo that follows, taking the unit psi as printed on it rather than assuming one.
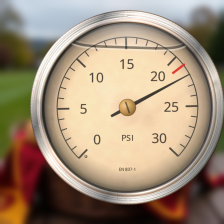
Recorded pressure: 22 psi
